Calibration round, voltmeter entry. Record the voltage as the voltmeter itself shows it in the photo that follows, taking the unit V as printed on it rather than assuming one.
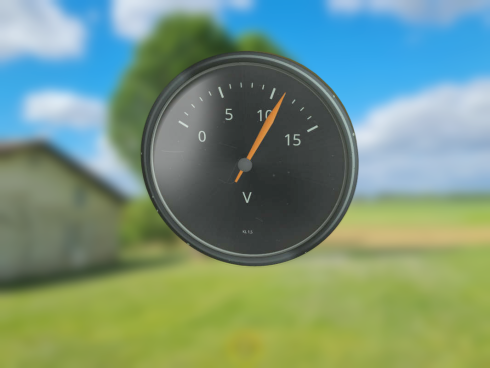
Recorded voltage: 11 V
